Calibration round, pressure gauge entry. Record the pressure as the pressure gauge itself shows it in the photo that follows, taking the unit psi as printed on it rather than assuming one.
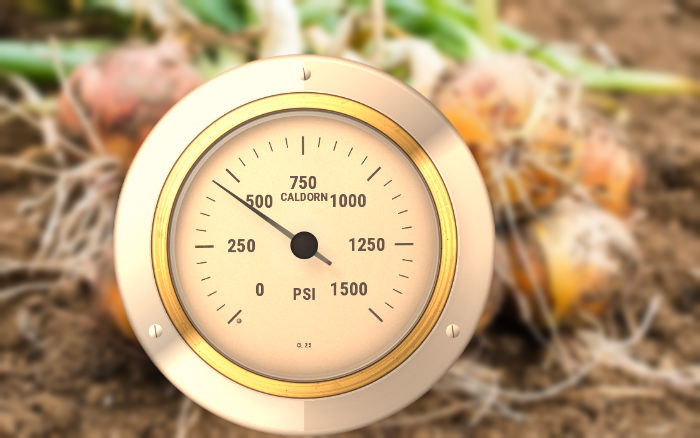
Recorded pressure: 450 psi
